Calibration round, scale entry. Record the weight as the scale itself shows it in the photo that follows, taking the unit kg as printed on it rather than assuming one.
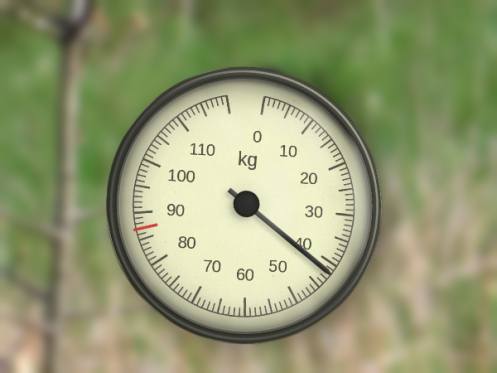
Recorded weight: 42 kg
